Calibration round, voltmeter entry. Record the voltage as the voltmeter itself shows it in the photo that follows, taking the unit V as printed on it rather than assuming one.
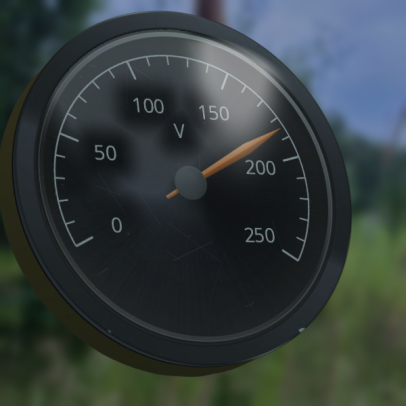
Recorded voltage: 185 V
